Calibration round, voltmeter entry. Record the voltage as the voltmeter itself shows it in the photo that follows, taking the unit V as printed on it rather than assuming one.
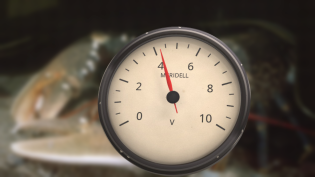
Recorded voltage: 4.25 V
